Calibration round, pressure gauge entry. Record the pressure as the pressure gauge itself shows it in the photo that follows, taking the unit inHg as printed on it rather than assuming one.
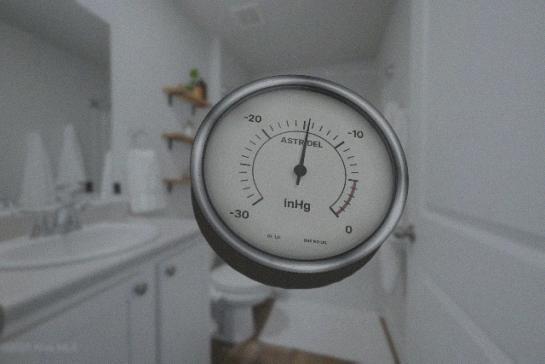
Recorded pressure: -14.5 inHg
